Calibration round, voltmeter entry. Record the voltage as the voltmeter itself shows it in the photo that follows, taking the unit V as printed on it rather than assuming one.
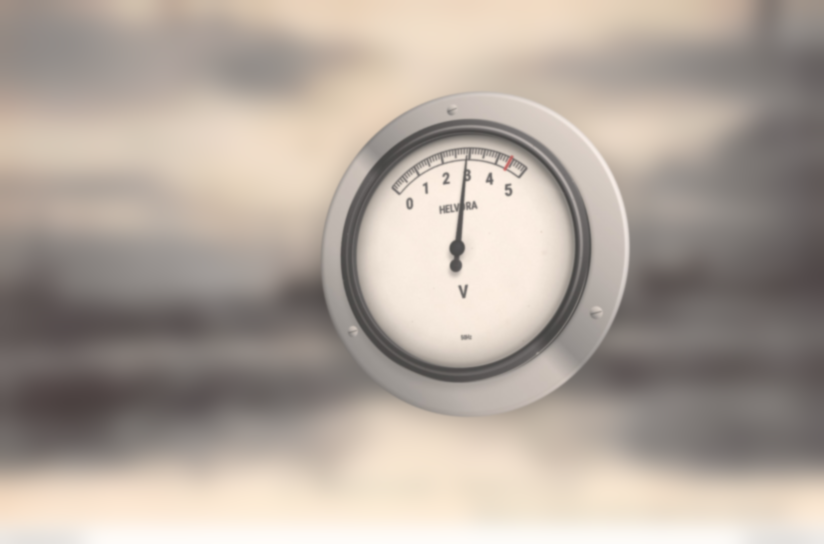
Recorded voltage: 3 V
